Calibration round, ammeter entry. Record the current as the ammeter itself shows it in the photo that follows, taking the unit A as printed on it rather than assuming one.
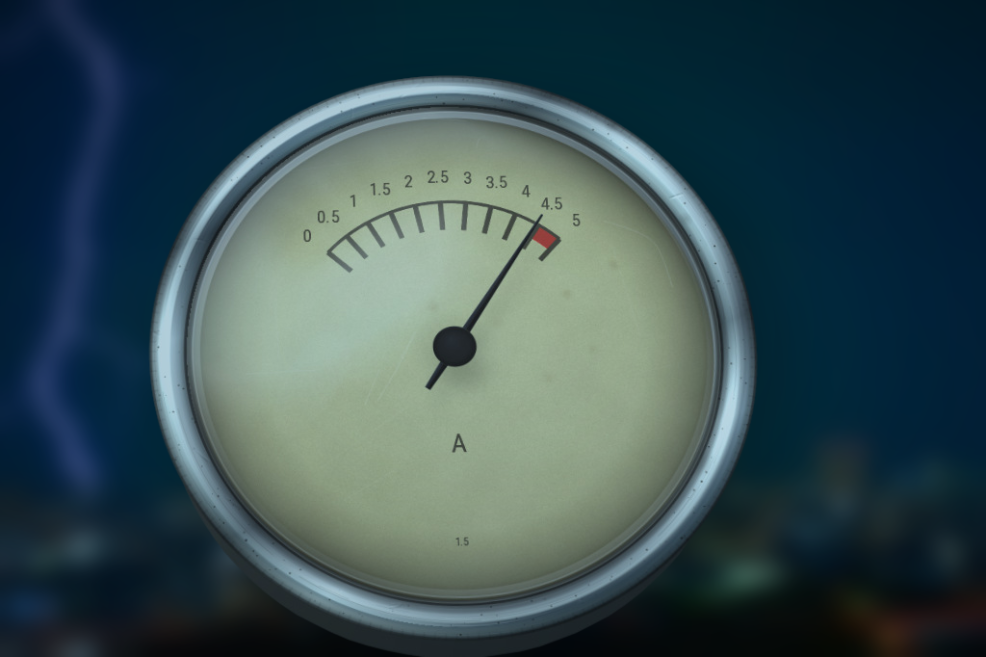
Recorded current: 4.5 A
